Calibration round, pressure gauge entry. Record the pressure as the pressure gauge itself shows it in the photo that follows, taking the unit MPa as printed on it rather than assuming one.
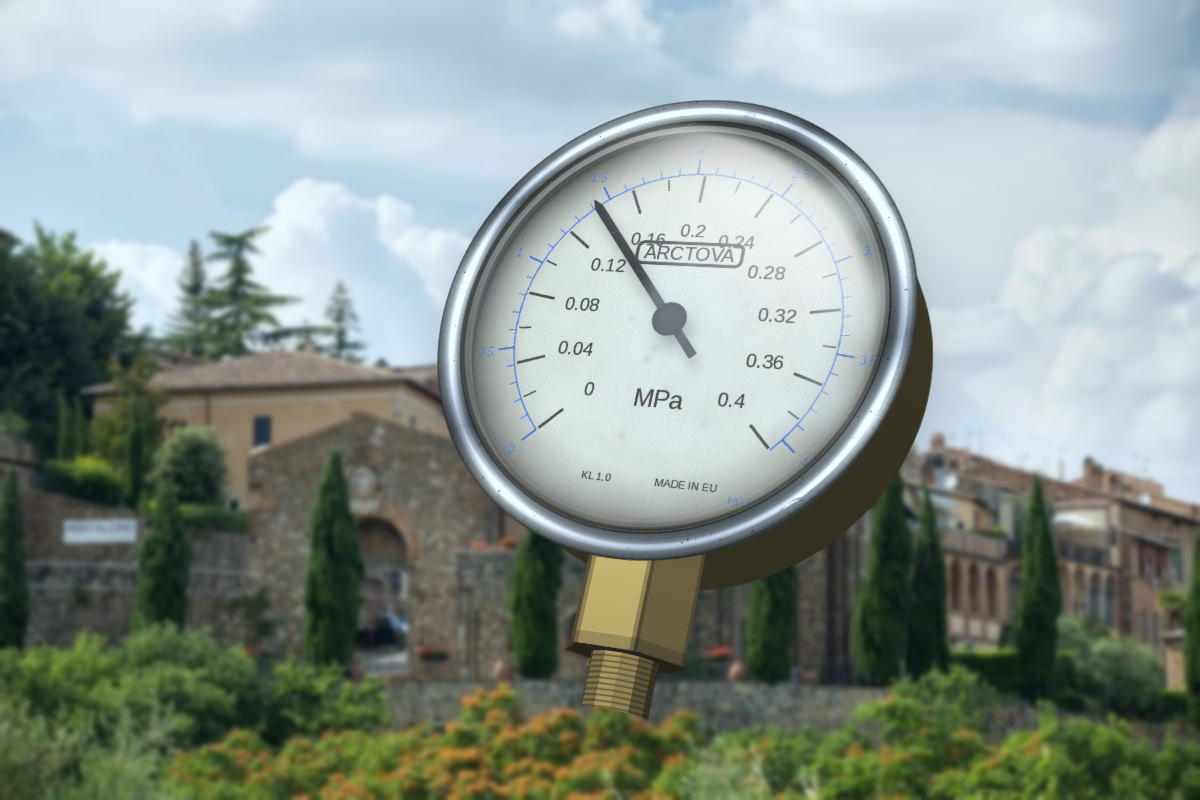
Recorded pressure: 0.14 MPa
